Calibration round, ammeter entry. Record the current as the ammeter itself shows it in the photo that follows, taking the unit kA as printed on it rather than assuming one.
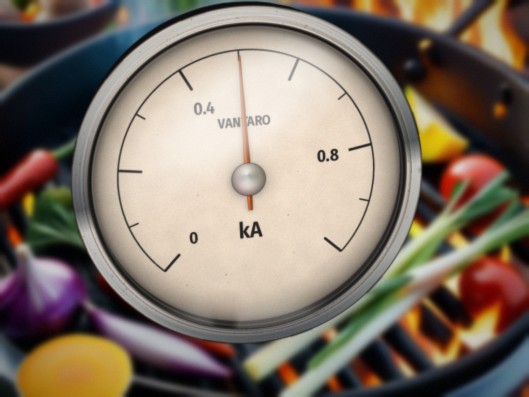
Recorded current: 0.5 kA
